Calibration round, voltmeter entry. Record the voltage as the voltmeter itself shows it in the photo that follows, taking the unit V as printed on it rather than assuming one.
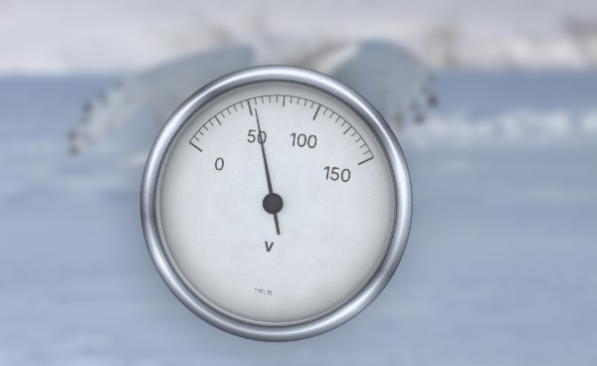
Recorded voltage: 55 V
